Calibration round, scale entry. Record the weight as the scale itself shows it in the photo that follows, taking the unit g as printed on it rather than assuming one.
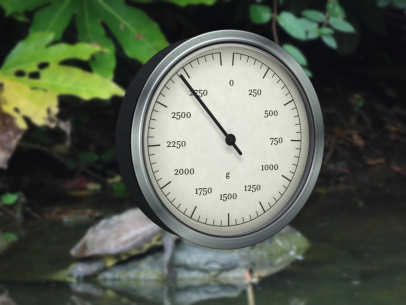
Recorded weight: 2700 g
